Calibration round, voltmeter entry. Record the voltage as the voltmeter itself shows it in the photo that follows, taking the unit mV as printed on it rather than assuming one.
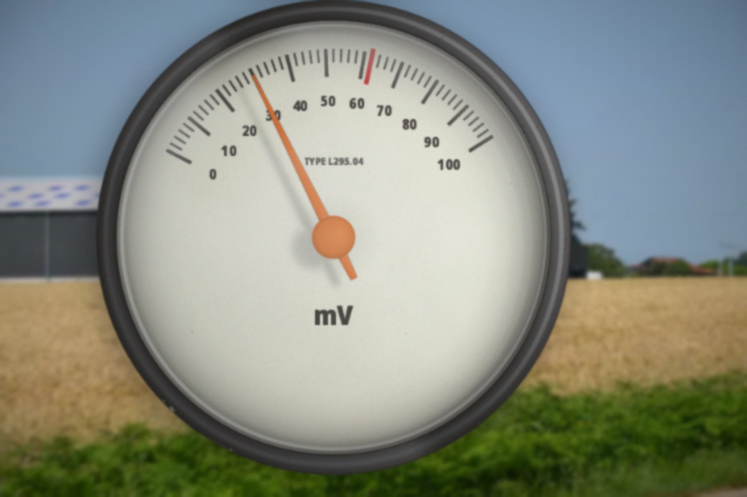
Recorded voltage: 30 mV
